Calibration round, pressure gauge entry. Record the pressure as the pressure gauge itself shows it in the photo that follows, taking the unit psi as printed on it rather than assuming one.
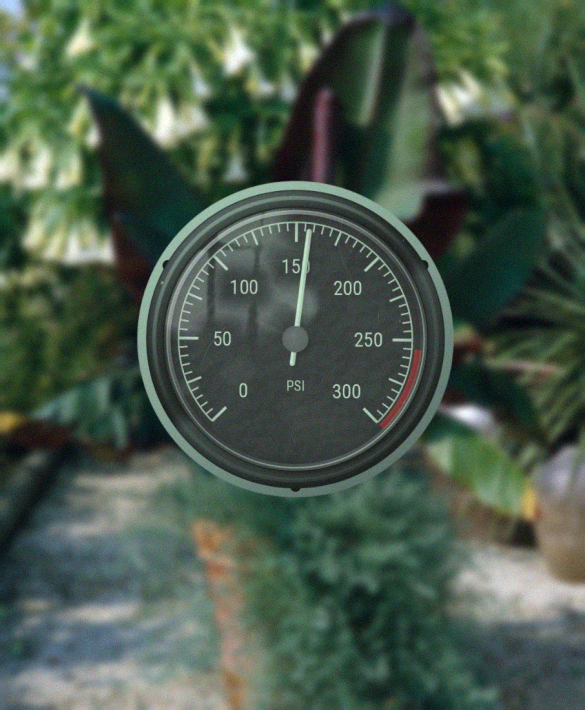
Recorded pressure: 157.5 psi
